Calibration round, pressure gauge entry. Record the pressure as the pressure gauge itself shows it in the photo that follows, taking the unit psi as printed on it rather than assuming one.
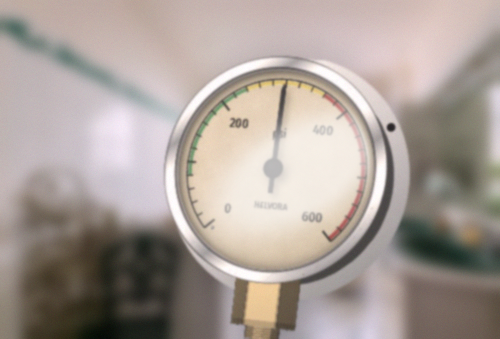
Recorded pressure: 300 psi
